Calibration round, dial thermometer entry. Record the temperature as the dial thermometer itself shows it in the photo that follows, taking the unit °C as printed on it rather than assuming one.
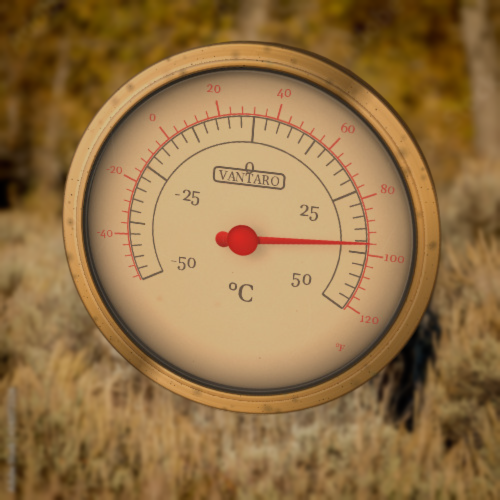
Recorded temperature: 35 °C
